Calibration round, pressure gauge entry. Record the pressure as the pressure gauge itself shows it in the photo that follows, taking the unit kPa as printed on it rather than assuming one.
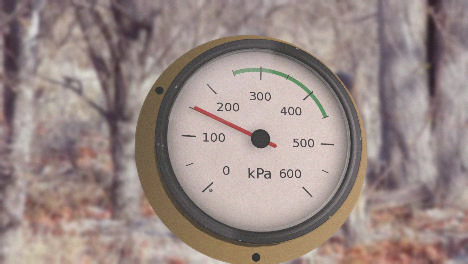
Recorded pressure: 150 kPa
